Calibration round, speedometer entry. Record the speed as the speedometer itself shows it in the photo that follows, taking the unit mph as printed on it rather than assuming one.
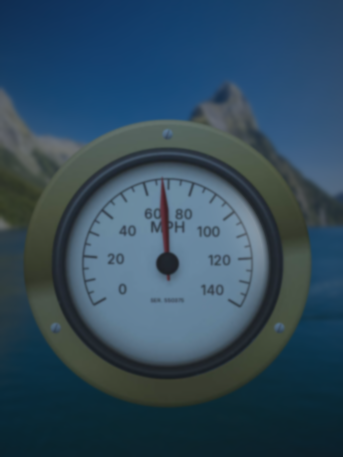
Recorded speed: 67.5 mph
